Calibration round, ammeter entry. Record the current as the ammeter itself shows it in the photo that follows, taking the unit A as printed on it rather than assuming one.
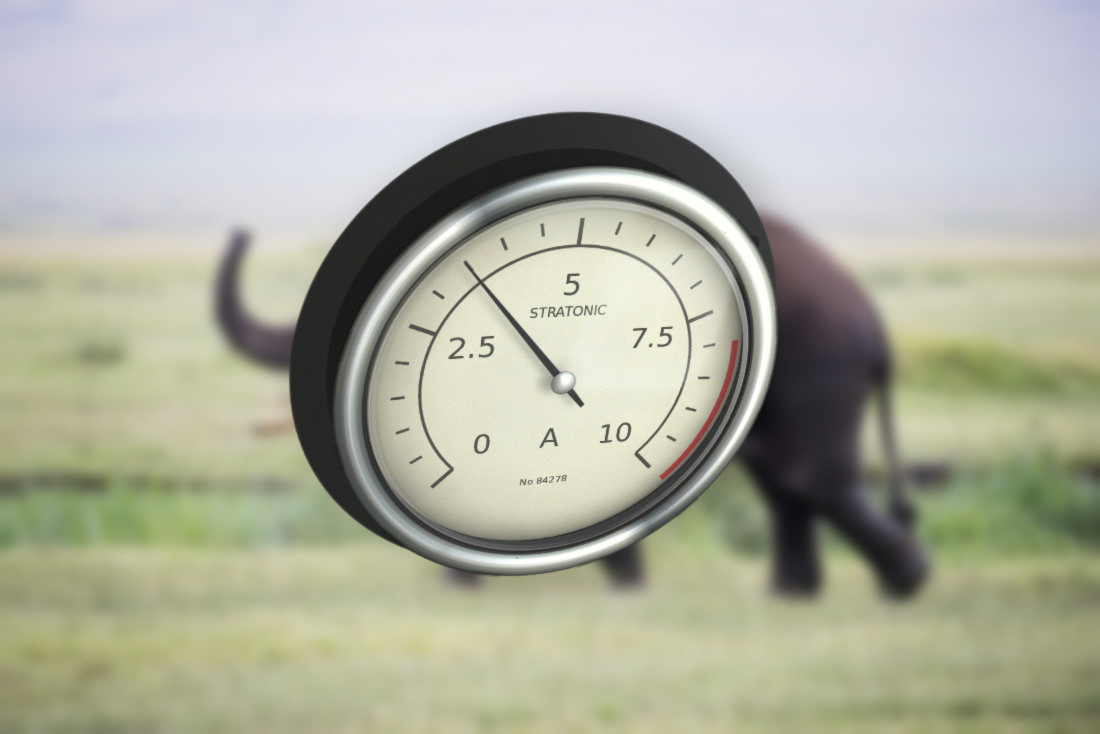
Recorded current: 3.5 A
